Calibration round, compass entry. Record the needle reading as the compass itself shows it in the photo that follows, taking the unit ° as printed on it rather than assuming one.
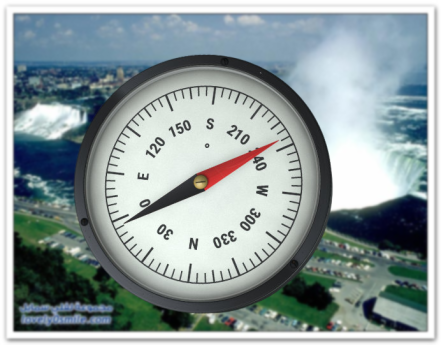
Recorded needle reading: 235 °
